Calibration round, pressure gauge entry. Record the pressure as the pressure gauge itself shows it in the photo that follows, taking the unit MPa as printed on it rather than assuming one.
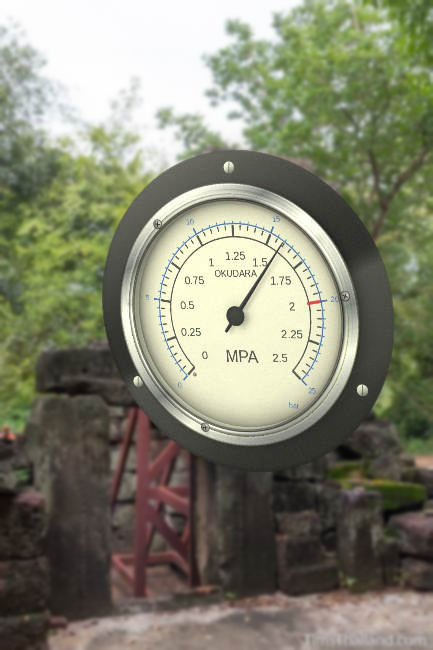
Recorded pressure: 1.6 MPa
